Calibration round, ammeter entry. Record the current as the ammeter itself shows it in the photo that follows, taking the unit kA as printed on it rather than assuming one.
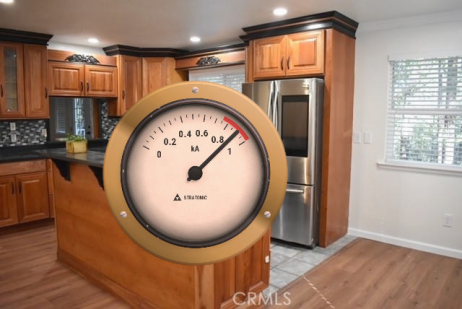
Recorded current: 0.9 kA
